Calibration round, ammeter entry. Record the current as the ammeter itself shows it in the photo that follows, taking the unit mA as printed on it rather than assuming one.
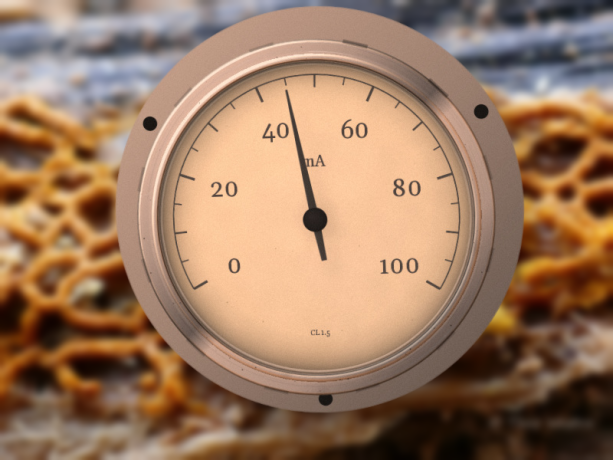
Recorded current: 45 mA
